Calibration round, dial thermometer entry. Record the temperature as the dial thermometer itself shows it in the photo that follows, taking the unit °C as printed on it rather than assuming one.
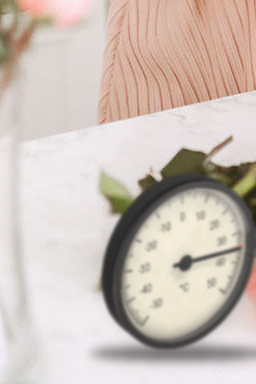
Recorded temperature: 35 °C
